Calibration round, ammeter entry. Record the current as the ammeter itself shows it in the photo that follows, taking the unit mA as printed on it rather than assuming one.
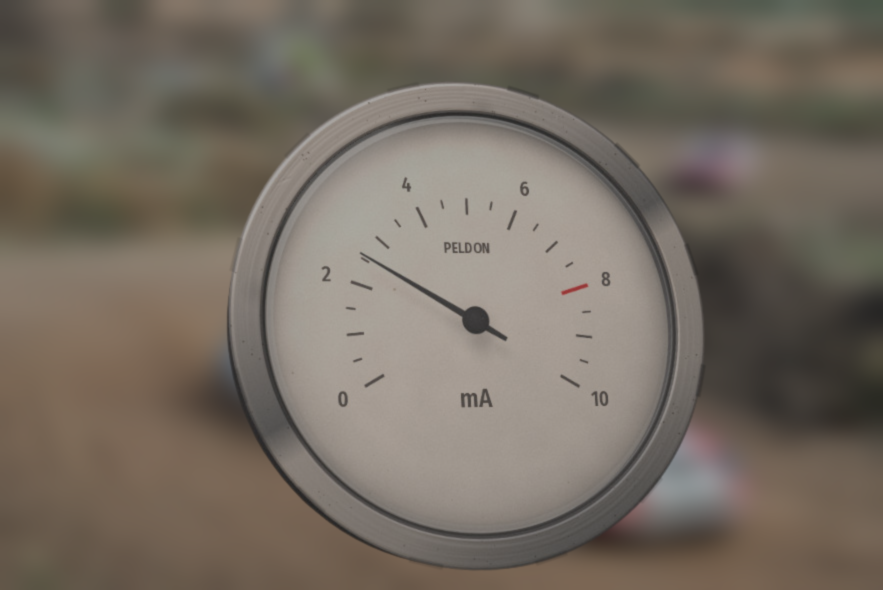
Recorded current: 2.5 mA
